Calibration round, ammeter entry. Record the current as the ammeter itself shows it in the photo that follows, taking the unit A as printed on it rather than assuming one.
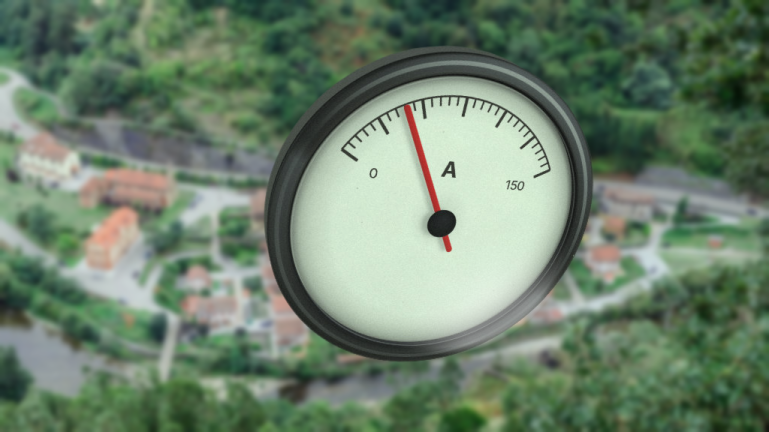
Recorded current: 40 A
